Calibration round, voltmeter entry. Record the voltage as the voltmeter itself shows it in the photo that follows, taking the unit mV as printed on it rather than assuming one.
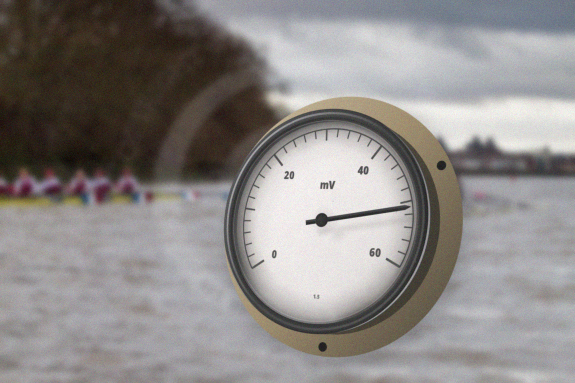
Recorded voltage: 51 mV
